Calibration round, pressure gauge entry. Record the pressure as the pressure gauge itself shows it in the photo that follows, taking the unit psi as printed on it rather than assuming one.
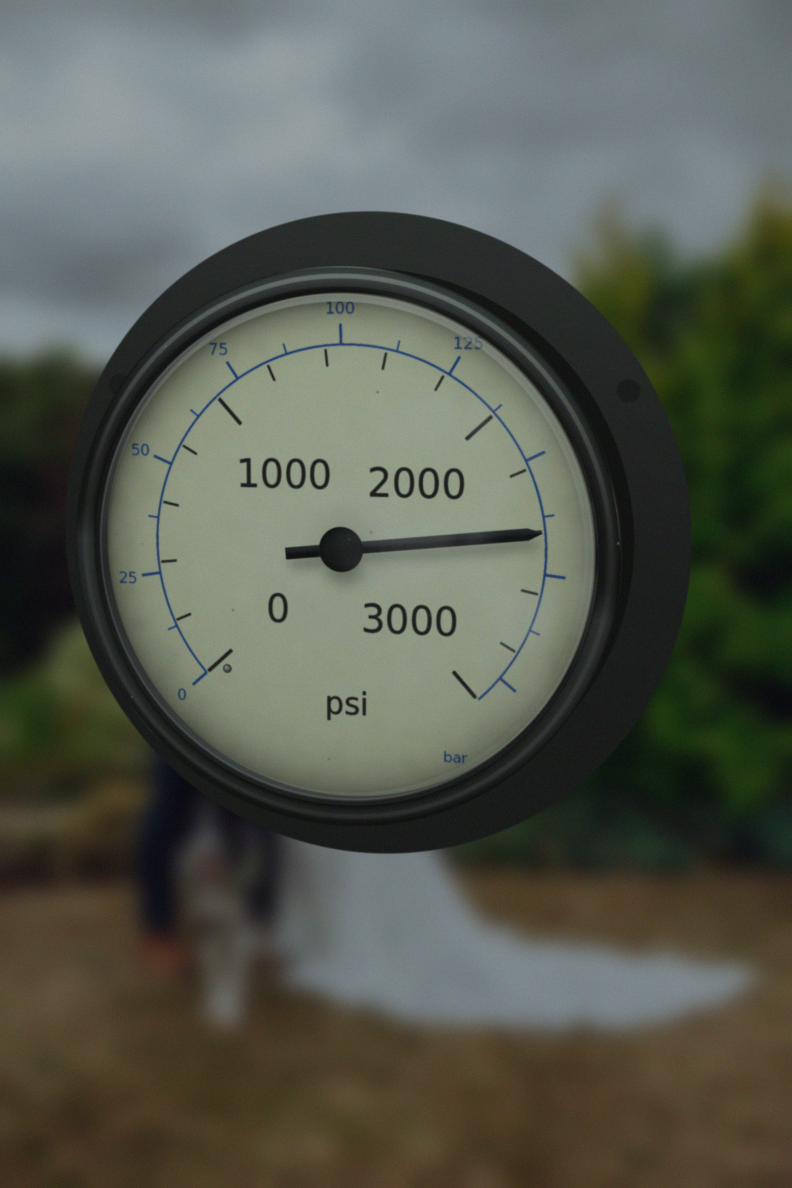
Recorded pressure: 2400 psi
